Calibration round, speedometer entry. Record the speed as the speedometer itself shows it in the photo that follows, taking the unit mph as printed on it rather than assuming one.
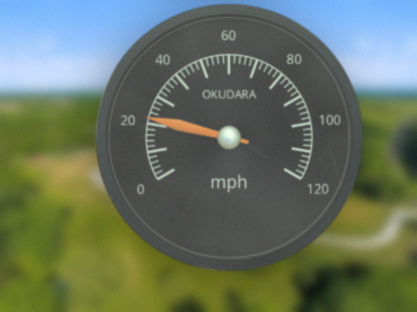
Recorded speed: 22 mph
